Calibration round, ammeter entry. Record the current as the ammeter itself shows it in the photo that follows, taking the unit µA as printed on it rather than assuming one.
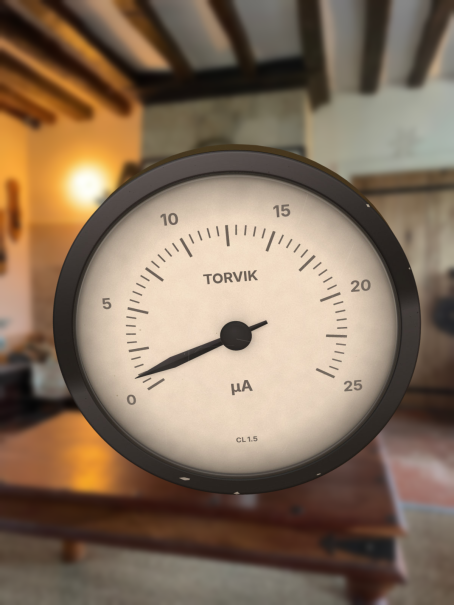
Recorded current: 1 µA
